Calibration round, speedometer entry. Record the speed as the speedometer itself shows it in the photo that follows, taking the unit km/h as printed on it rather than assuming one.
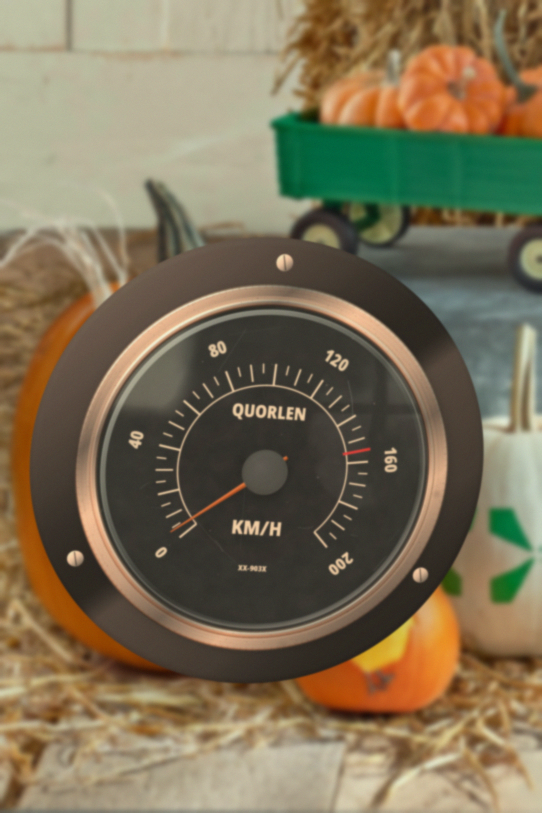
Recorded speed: 5 km/h
